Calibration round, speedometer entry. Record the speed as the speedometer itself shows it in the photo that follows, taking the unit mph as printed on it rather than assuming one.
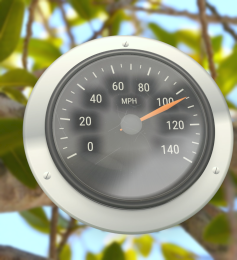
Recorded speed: 105 mph
